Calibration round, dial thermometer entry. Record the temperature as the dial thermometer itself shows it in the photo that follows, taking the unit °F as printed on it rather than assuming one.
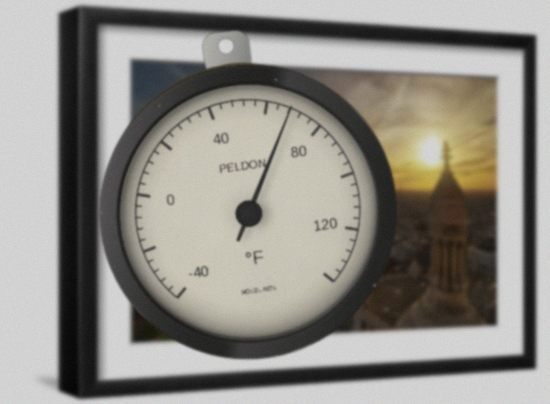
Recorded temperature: 68 °F
